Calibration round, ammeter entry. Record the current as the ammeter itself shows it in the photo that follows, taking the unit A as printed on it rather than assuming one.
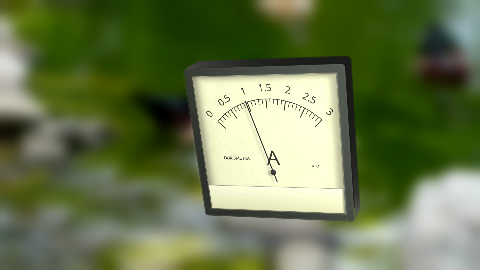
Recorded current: 1 A
